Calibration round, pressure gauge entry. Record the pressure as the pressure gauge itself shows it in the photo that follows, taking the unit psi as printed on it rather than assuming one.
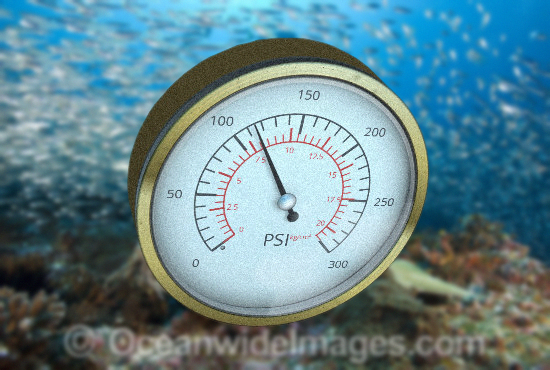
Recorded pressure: 115 psi
